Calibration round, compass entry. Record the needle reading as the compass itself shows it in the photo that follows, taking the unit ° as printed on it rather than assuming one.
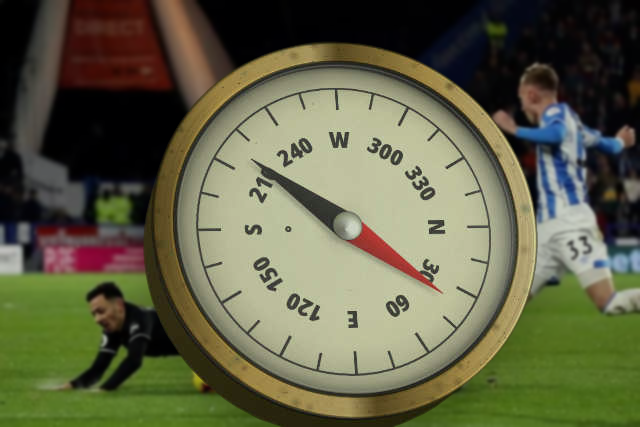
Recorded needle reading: 37.5 °
